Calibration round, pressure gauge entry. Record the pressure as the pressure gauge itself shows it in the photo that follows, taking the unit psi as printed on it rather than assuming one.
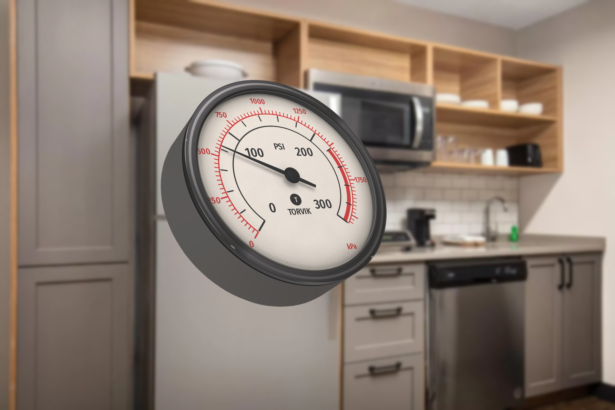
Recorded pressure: 80 psi
